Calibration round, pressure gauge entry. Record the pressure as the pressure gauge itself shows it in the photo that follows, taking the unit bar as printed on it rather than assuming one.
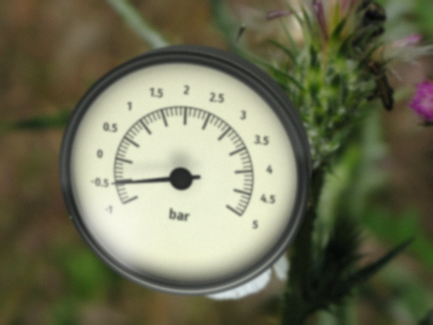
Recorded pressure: -0.5 bar
